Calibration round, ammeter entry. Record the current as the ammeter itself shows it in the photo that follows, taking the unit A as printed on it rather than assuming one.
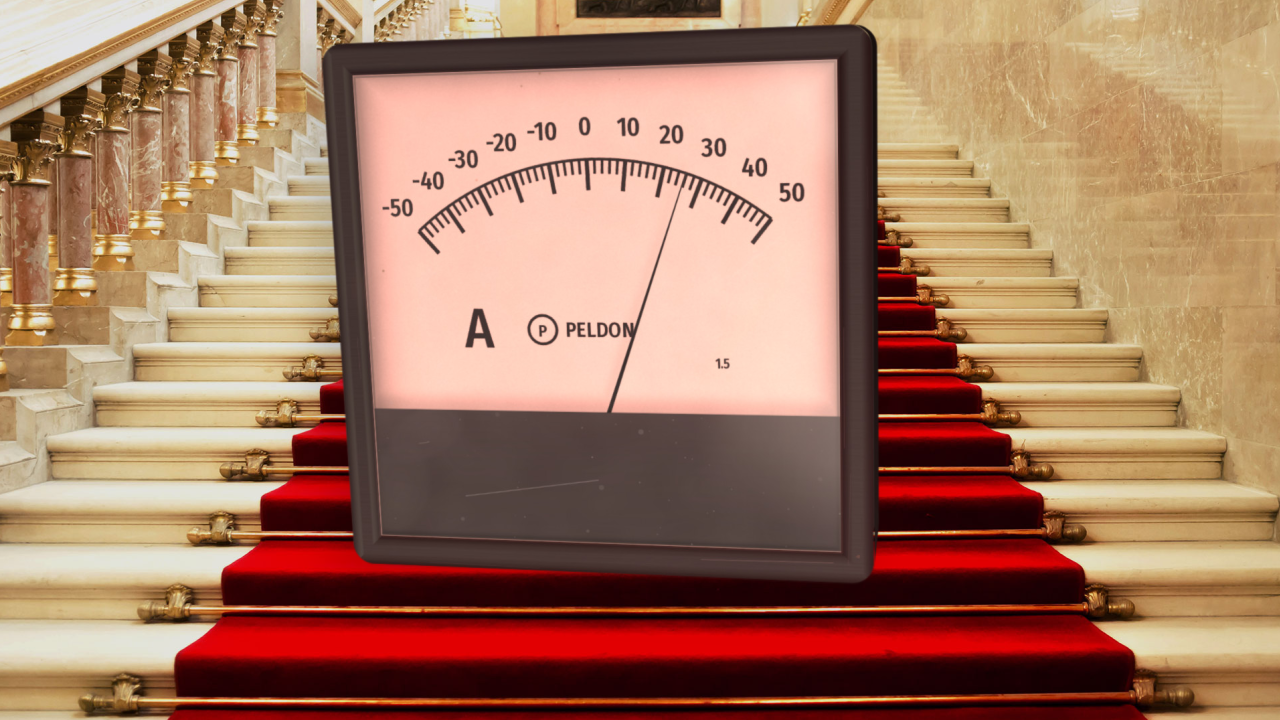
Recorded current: 26 A
